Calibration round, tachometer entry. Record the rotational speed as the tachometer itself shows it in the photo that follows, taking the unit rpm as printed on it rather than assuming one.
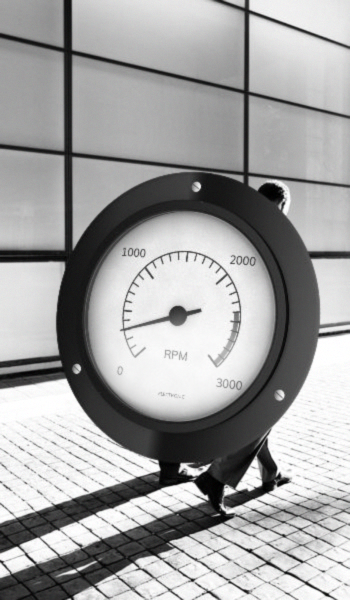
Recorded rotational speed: 300 rpm
